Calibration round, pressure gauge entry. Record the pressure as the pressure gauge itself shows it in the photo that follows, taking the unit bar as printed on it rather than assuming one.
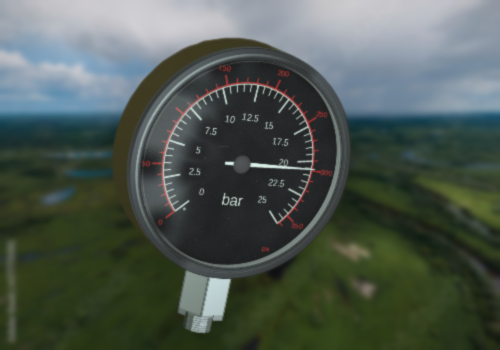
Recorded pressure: 20.5 bar
